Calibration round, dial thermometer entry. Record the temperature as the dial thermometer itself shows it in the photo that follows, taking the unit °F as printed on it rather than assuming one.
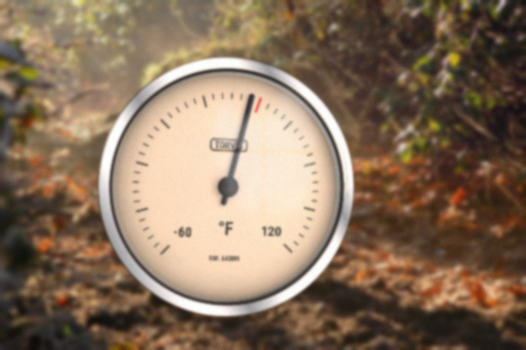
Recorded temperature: 40 °F
